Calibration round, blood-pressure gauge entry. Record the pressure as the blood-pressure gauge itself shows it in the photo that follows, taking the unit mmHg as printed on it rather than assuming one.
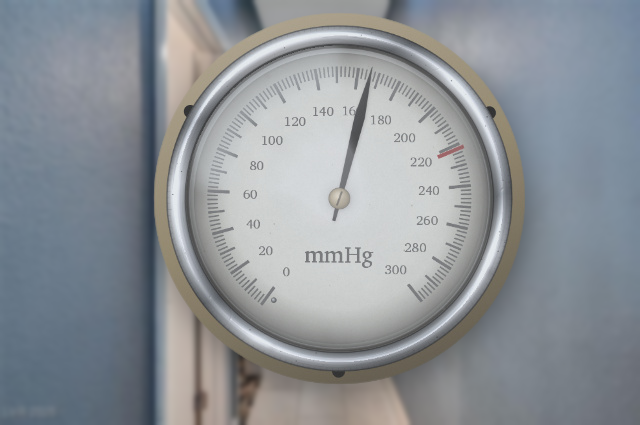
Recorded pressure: 166 mmHg
